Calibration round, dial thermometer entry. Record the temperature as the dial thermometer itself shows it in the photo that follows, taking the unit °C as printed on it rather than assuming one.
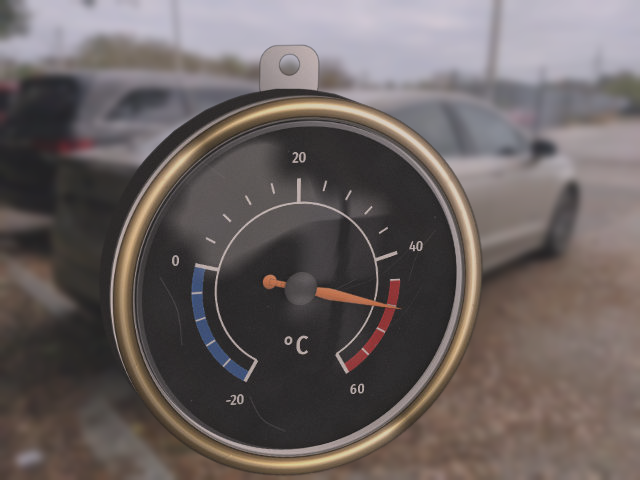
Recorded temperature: 48 °C
